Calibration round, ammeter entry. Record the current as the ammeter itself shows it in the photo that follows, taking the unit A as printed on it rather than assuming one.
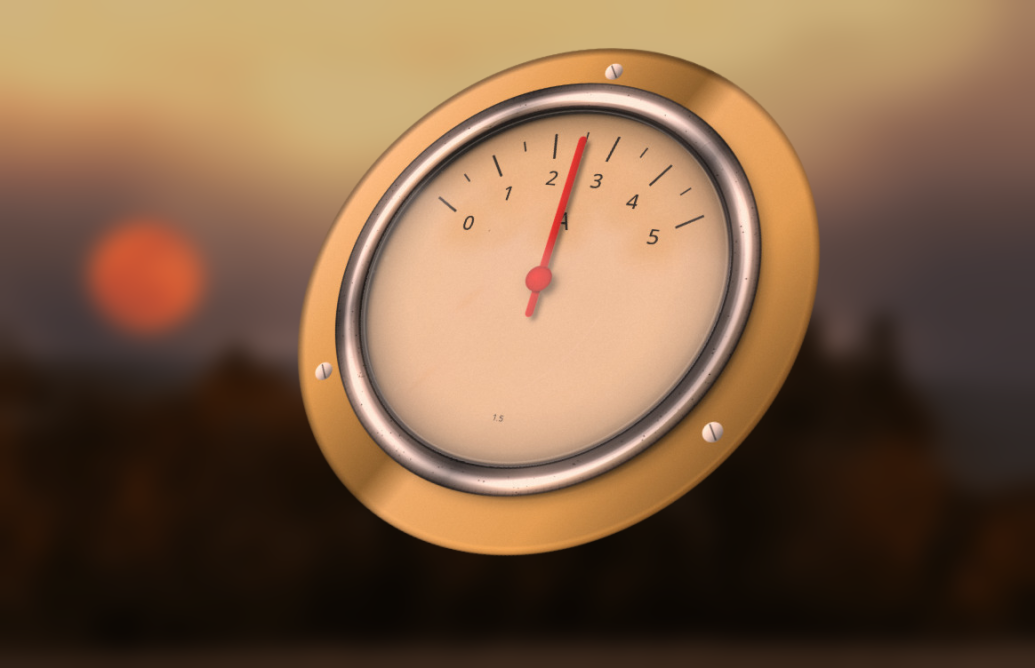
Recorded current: 2.5 A
